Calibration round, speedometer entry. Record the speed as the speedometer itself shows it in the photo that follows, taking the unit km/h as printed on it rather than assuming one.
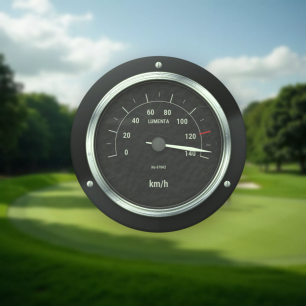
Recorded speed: 135 km/h
